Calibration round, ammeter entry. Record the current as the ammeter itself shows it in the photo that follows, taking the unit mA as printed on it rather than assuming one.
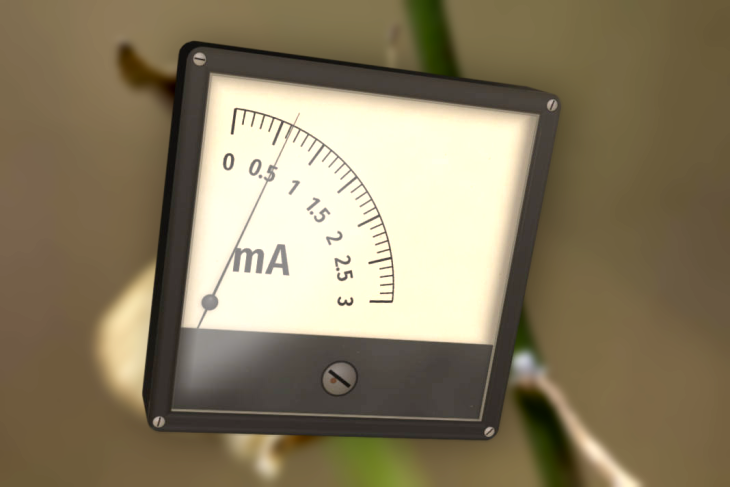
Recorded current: 0.6 mA
